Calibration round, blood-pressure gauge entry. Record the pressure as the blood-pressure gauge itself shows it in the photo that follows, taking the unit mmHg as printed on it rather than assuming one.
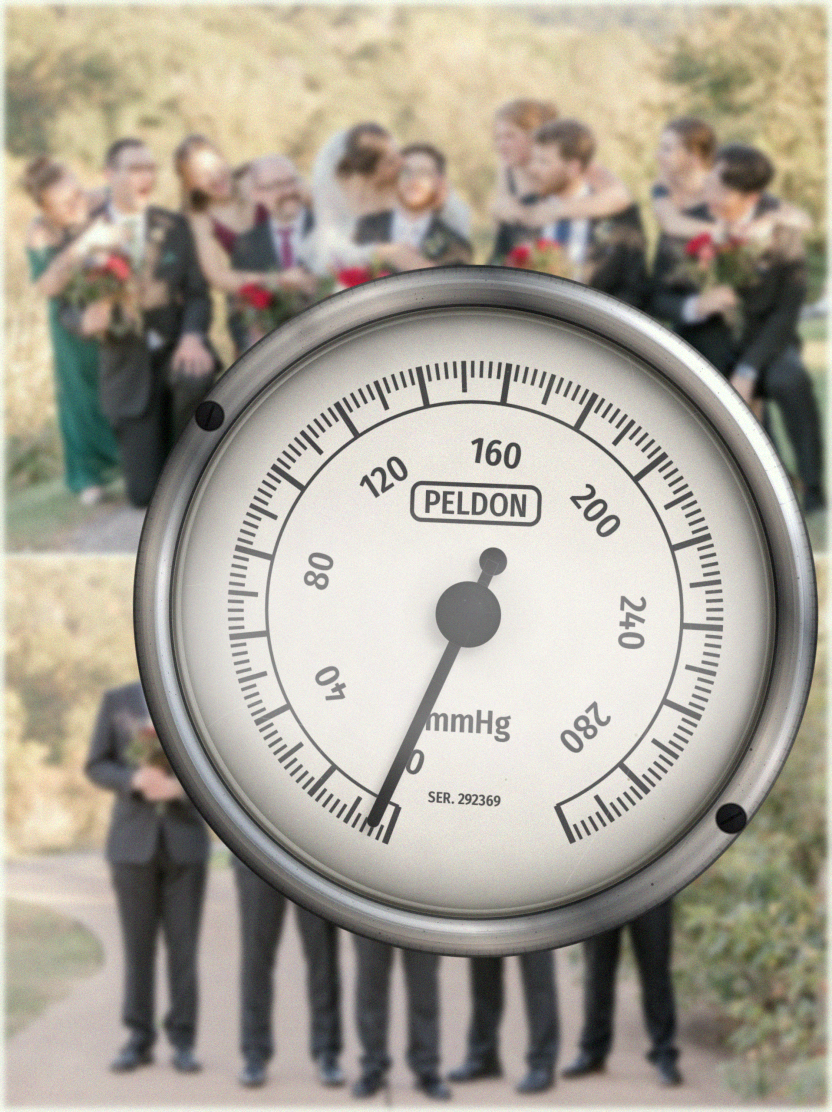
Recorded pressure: 4 mmHg
